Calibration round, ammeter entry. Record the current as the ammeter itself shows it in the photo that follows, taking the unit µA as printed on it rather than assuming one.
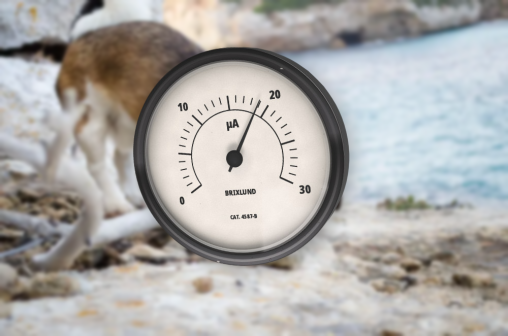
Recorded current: 19 µA
